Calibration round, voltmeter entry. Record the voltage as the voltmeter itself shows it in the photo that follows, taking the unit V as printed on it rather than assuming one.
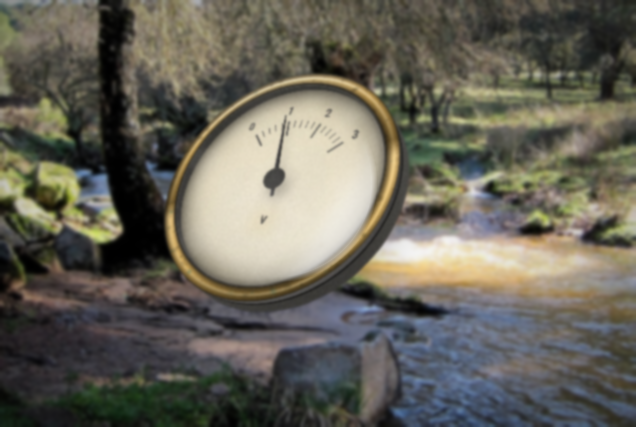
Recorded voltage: 1 V
